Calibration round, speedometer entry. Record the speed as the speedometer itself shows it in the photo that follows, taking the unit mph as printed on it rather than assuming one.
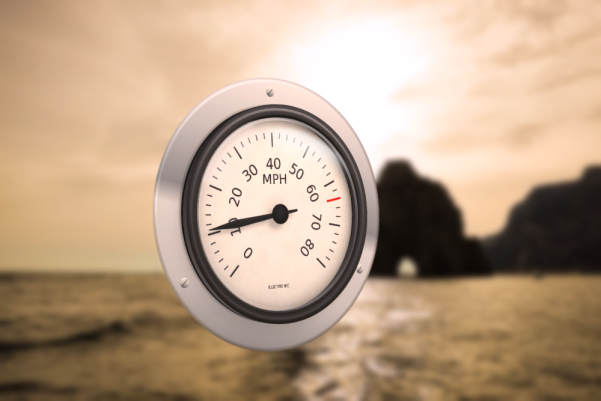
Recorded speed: 11 mph
